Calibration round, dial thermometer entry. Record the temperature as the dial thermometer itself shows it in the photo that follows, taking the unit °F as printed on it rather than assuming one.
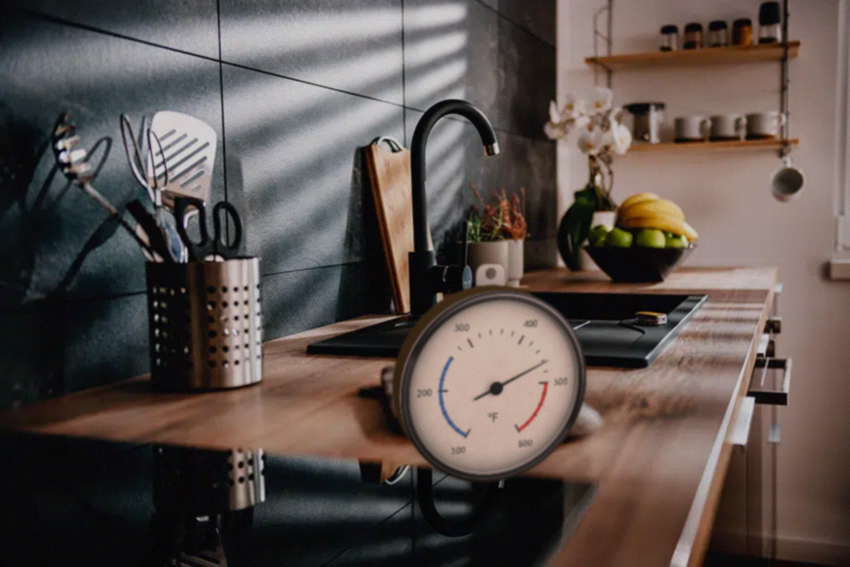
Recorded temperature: 460 °F
